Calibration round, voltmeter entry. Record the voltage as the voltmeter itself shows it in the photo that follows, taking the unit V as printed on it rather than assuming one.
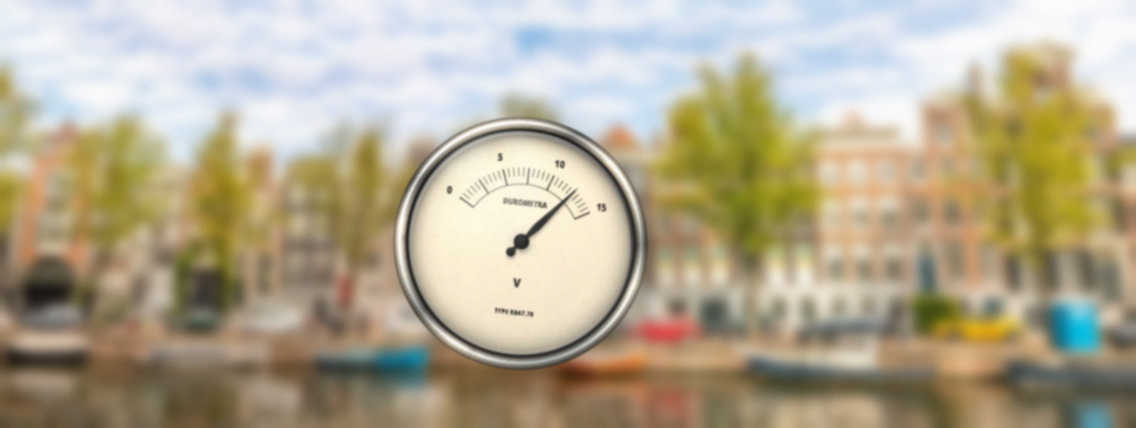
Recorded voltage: 12.5 V
